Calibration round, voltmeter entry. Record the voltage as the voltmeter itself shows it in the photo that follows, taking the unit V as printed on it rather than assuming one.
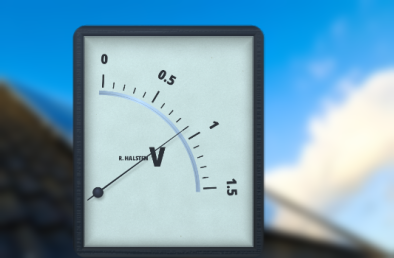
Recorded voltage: 0.9 V
